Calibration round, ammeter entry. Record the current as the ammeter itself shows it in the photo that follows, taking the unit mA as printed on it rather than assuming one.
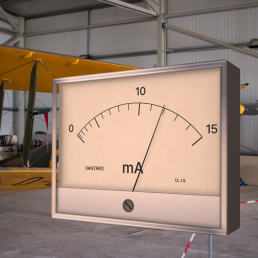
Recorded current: 12 mA
